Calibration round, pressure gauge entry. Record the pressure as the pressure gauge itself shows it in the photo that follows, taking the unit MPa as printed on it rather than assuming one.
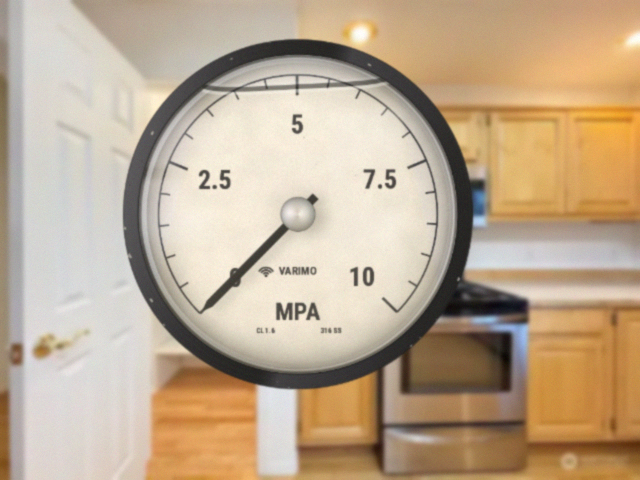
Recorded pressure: 0 MPa
